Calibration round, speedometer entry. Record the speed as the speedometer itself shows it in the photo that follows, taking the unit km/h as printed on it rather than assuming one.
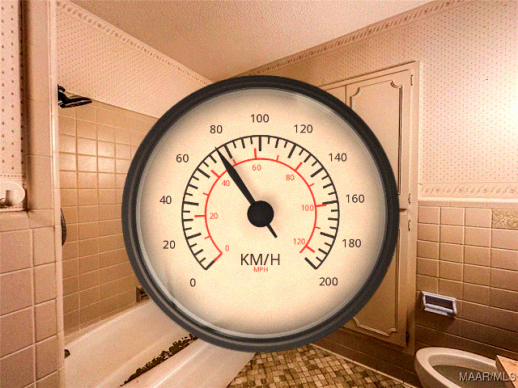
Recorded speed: 75 km/h
